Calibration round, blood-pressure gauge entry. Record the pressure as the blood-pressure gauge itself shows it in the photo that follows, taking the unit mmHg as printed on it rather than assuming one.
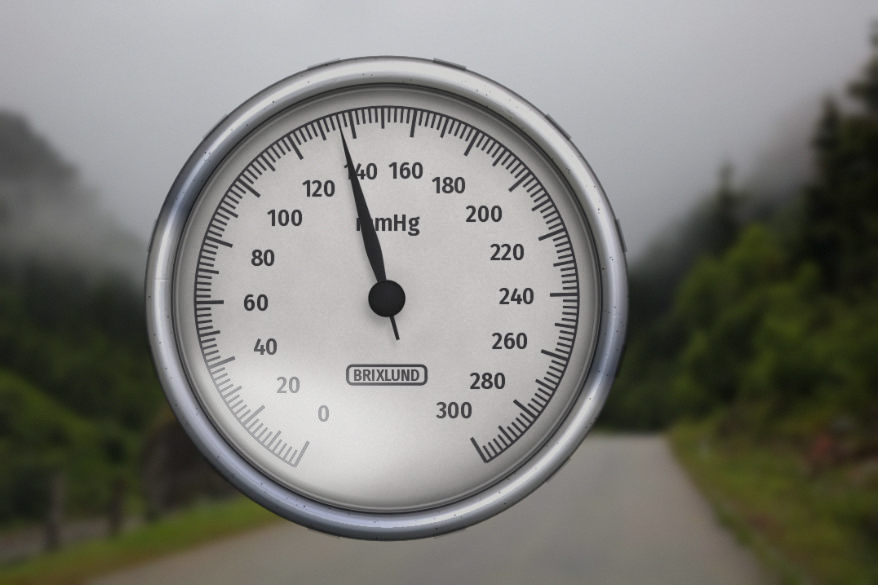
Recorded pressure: 136 mmHg
